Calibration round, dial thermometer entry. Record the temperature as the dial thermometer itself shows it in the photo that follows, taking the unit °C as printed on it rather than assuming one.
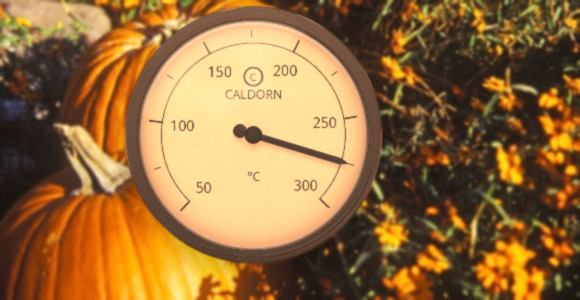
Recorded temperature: 275 °C
